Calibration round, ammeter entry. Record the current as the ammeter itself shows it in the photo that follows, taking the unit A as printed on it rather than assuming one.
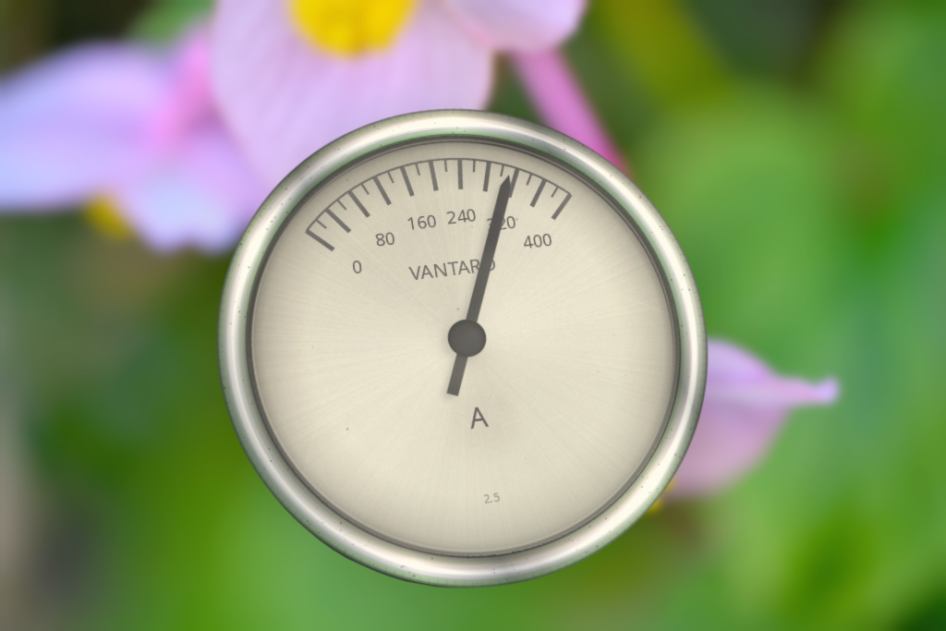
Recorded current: 310 A
